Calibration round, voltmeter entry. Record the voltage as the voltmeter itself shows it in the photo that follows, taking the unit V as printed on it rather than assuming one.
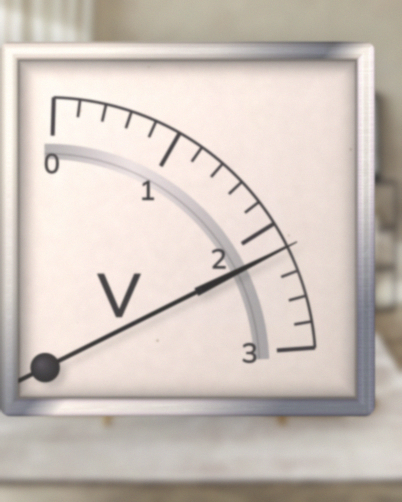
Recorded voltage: 2.2 V
